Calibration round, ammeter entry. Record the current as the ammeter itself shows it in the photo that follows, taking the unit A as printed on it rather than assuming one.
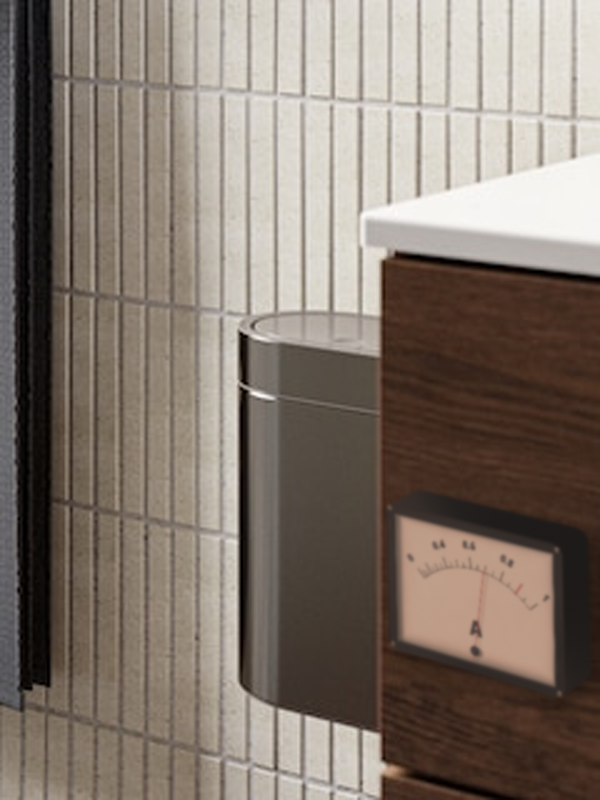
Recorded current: 0.7 A
